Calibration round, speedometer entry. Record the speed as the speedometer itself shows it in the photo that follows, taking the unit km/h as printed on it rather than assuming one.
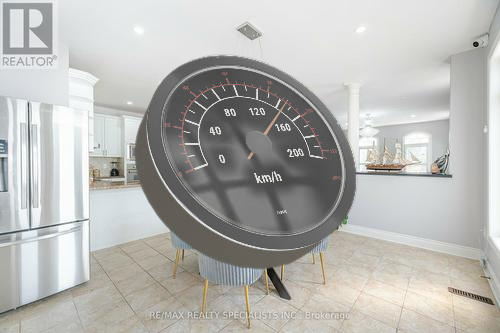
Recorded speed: 145 km/h
